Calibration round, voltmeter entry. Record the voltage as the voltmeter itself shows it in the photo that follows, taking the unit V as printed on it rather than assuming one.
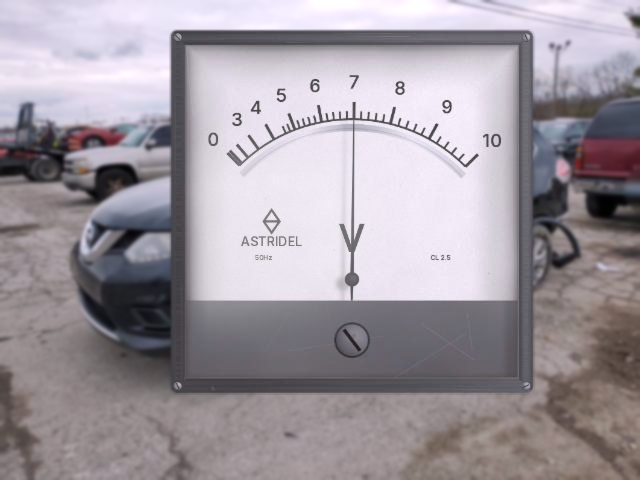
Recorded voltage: 7 V
